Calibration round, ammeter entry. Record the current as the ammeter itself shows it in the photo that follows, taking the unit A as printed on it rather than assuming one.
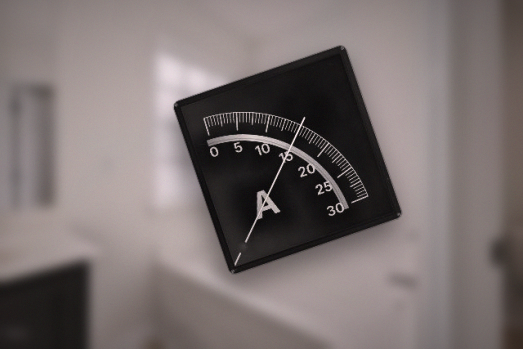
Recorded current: 15 A
